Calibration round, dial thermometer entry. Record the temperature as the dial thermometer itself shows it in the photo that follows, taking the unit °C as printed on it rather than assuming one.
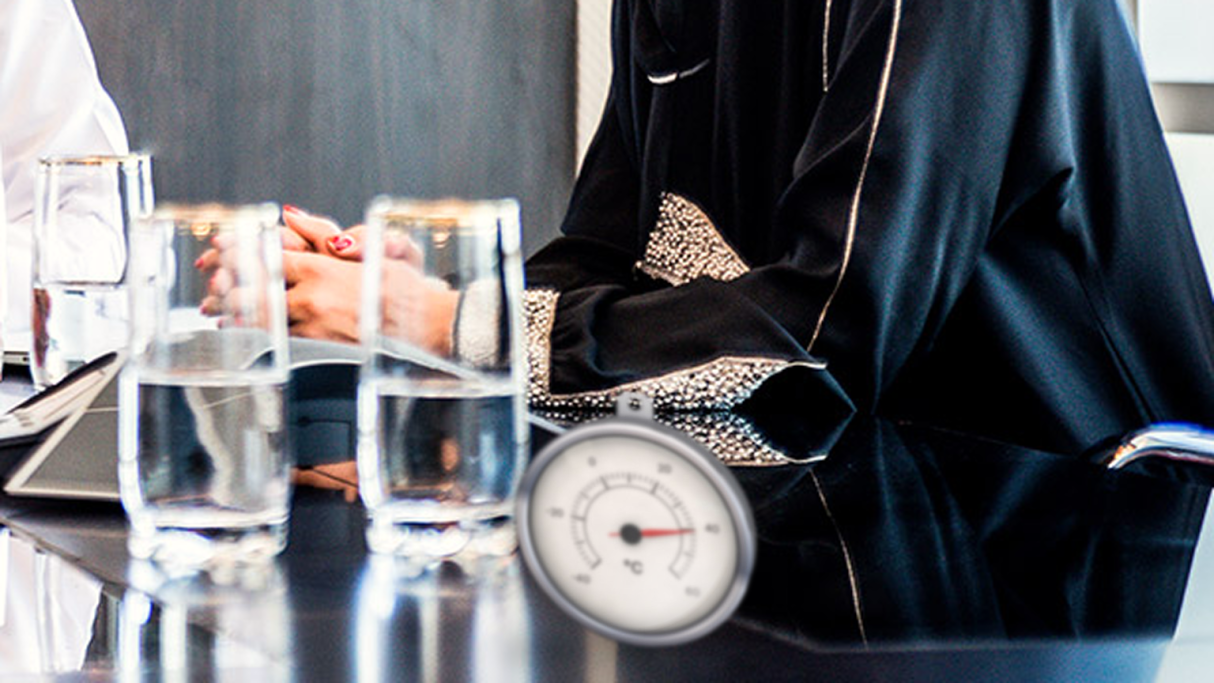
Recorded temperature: 40 °C
